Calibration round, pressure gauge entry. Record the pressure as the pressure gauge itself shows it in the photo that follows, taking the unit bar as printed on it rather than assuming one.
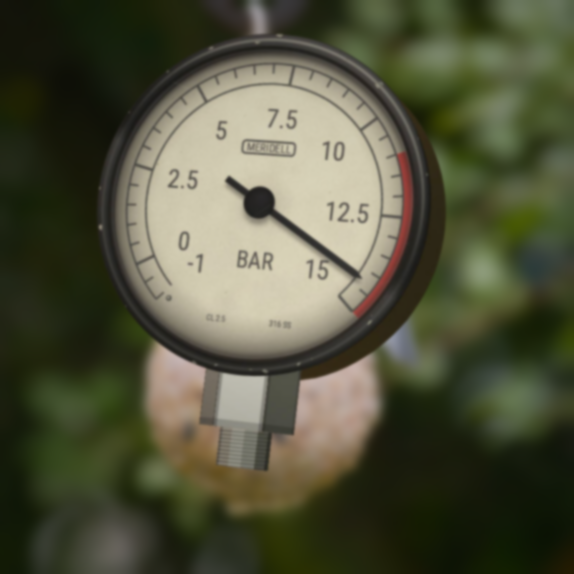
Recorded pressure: 14.25 bar
